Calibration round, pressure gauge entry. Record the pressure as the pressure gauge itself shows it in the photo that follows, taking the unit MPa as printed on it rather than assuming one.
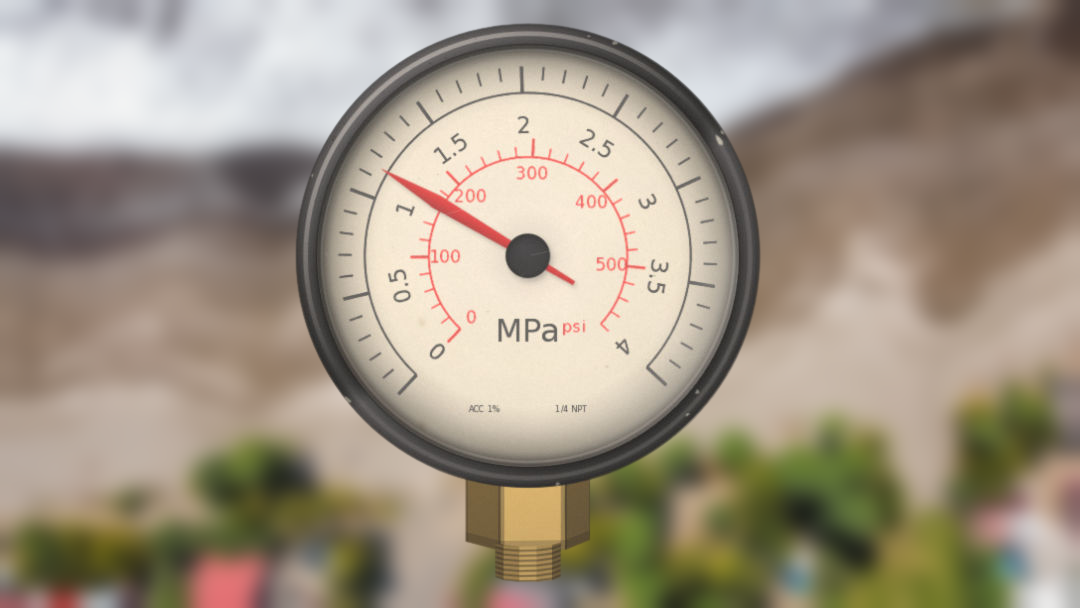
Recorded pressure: 1.15 MPa
